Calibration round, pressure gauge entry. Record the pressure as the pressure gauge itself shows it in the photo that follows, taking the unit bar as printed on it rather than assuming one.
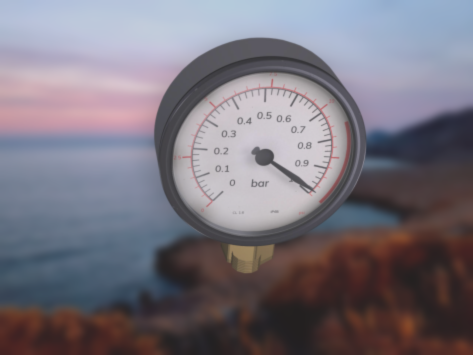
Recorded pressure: 0.98 bar
